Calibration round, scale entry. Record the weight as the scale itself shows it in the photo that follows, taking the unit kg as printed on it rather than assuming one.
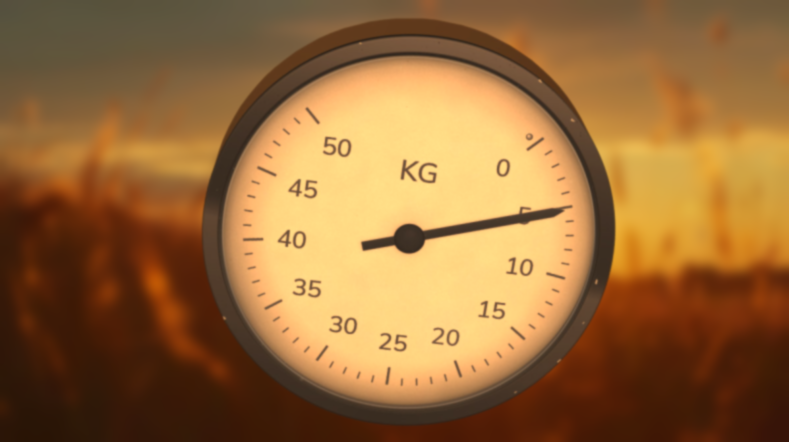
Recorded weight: 5 kg
